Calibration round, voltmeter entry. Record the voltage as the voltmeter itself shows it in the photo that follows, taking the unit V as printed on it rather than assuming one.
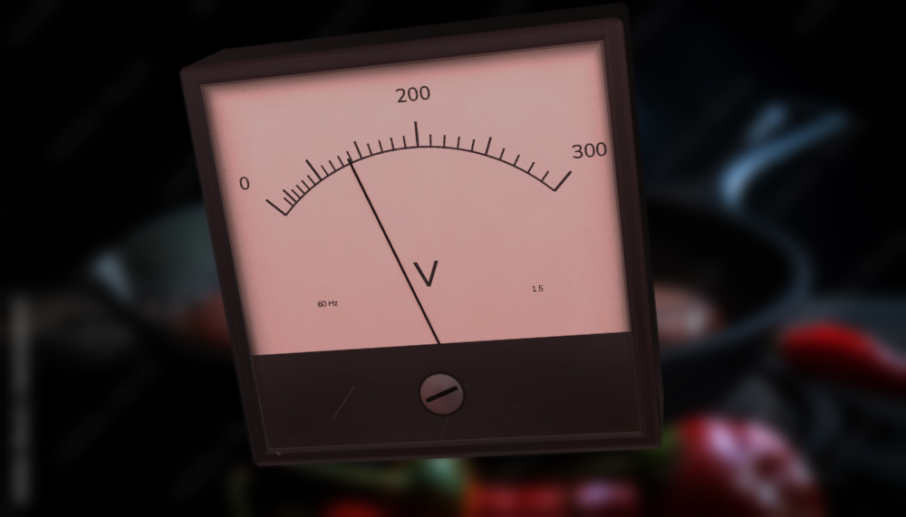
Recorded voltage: 140 V
